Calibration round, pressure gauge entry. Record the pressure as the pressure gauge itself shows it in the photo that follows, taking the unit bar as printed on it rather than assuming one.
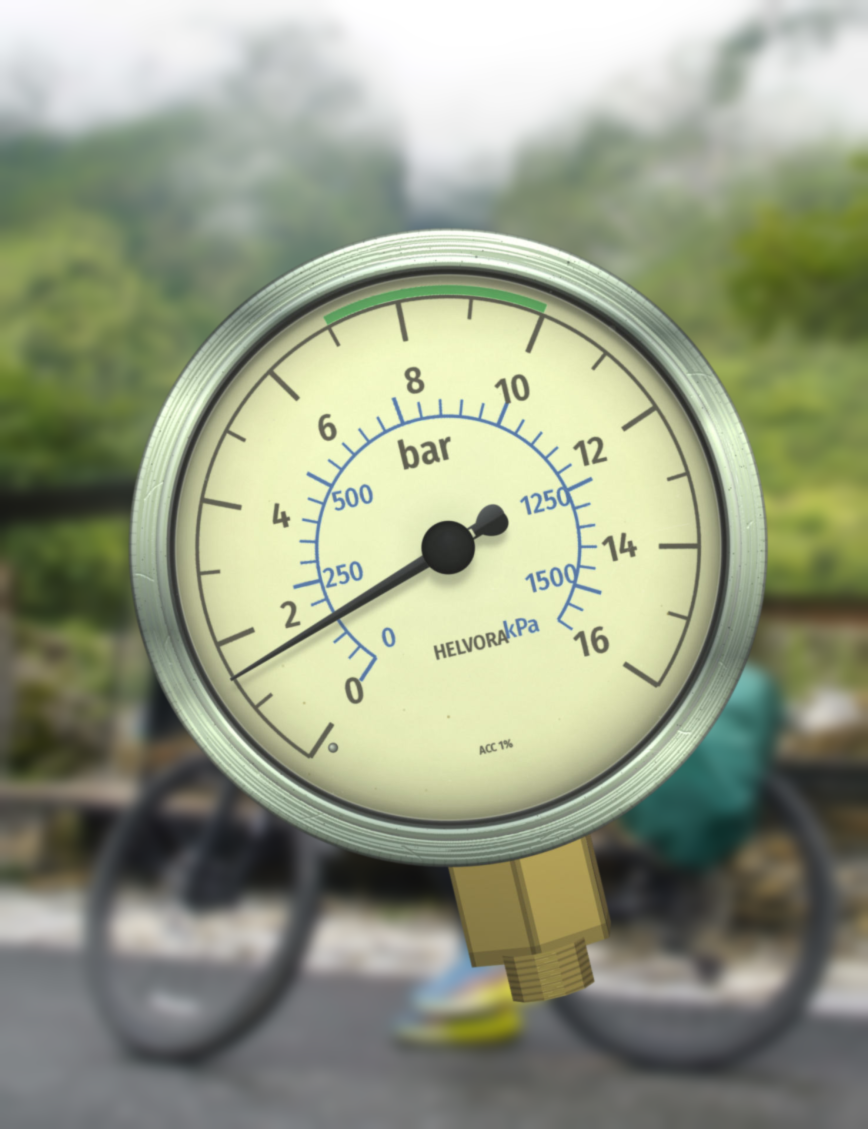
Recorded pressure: 1.5 bar
